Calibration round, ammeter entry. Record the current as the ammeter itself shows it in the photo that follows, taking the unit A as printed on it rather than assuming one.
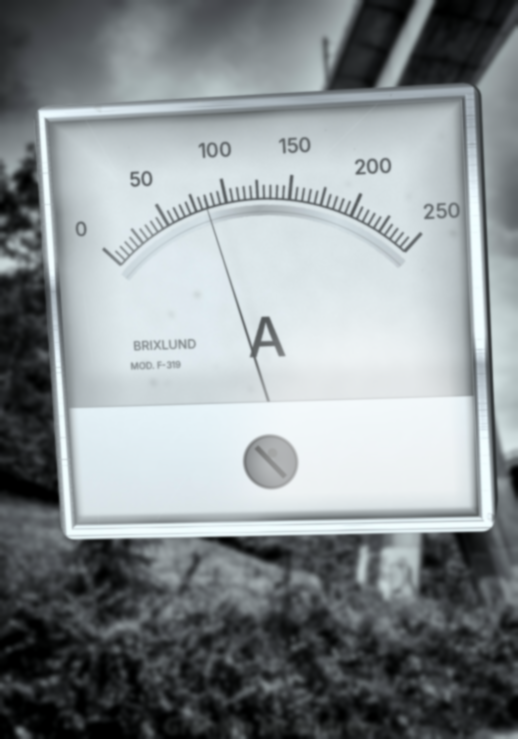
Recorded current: 85 A
